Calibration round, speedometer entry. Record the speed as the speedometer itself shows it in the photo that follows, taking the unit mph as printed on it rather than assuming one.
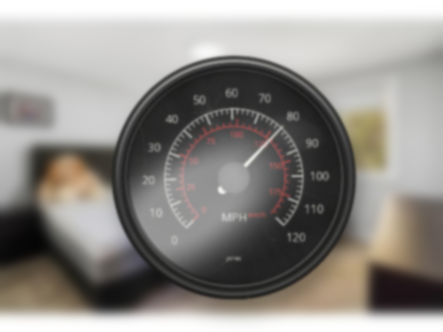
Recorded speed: 80 mph
